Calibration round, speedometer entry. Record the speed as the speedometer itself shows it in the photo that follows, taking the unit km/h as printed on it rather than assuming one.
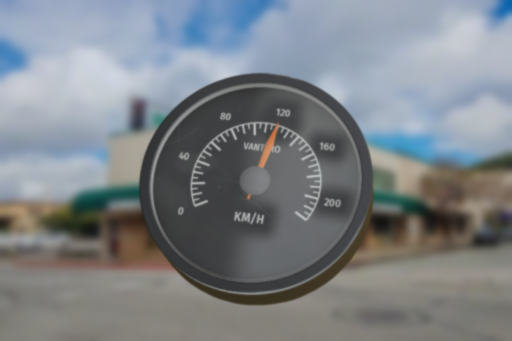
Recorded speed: 120 km/h
